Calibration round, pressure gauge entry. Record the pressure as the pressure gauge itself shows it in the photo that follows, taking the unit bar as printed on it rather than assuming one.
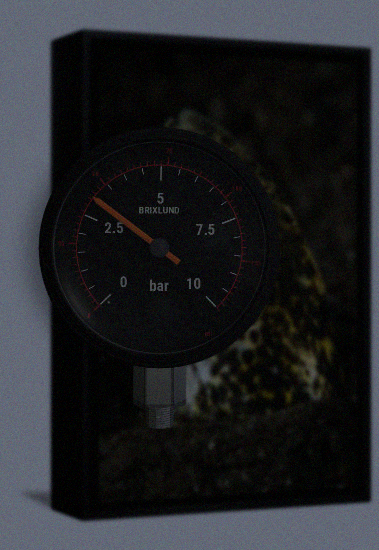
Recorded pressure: 3 bar
